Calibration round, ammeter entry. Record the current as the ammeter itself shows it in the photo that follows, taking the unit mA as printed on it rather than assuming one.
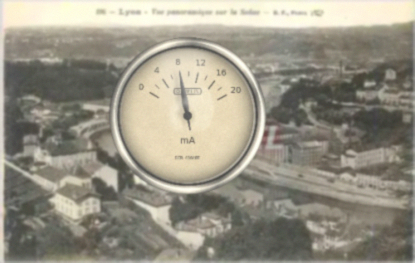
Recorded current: 8 mA
